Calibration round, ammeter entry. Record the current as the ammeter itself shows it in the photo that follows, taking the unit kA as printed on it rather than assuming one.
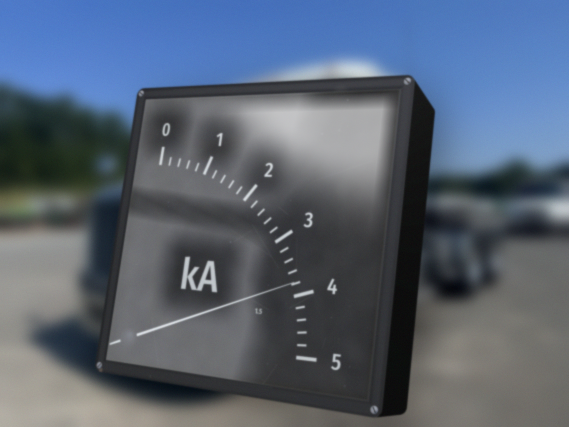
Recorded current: 3.8 kA
